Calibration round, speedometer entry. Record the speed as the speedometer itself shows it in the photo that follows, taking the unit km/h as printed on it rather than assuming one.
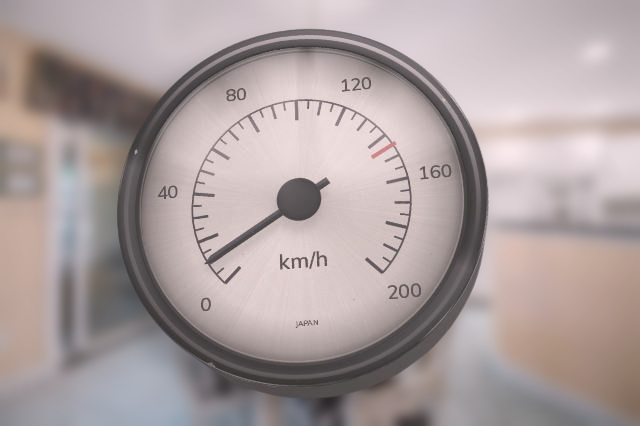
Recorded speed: 10 km/h
